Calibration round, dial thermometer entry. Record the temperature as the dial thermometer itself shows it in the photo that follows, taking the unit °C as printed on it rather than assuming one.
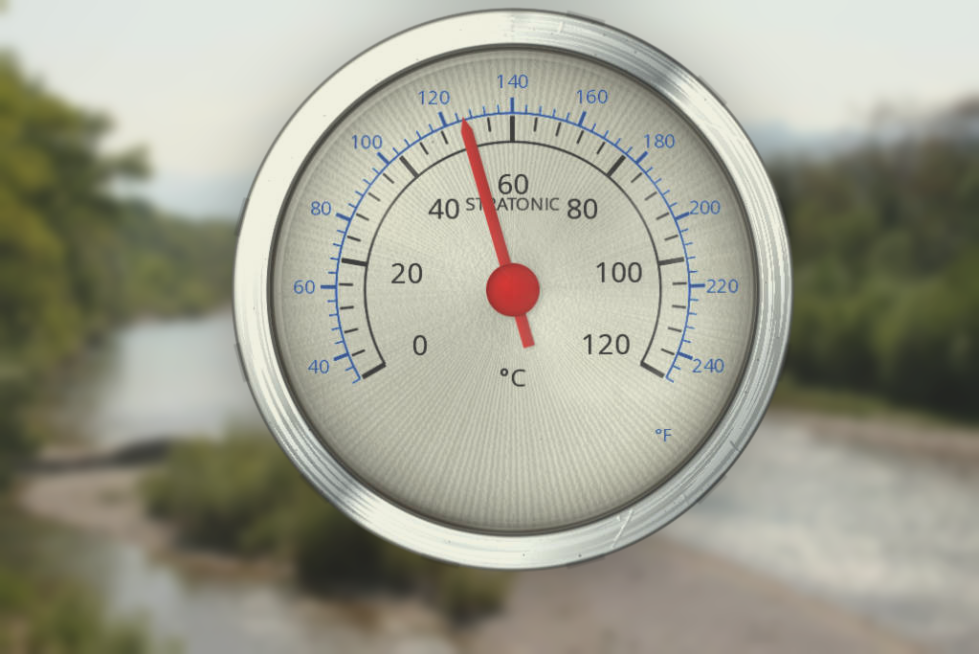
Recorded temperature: 52 °C
